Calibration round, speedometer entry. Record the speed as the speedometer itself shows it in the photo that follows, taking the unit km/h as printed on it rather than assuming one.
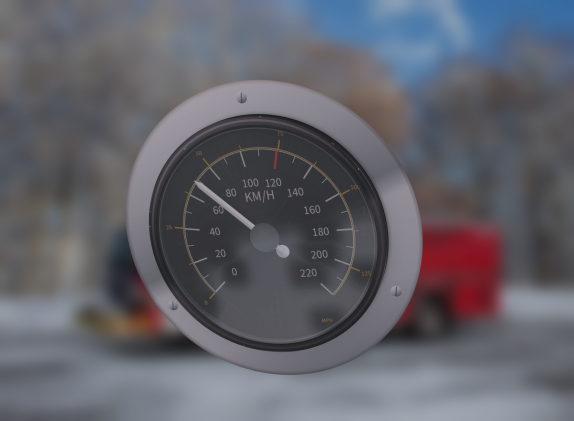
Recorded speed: 70 km/h
